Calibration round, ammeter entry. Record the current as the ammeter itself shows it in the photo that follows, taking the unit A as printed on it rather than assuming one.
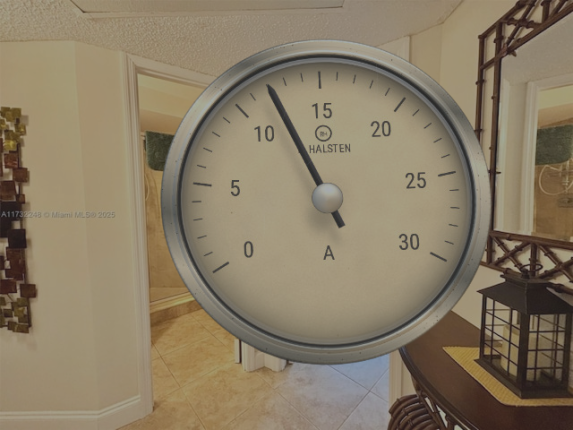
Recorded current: 12 A
